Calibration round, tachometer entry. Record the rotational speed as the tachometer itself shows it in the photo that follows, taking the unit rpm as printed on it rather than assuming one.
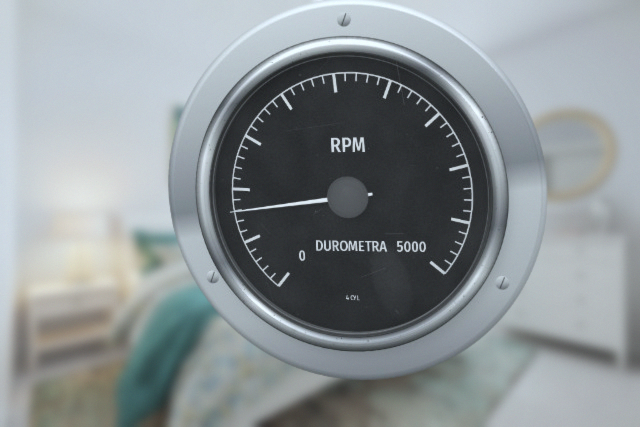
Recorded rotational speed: 800 rpm
